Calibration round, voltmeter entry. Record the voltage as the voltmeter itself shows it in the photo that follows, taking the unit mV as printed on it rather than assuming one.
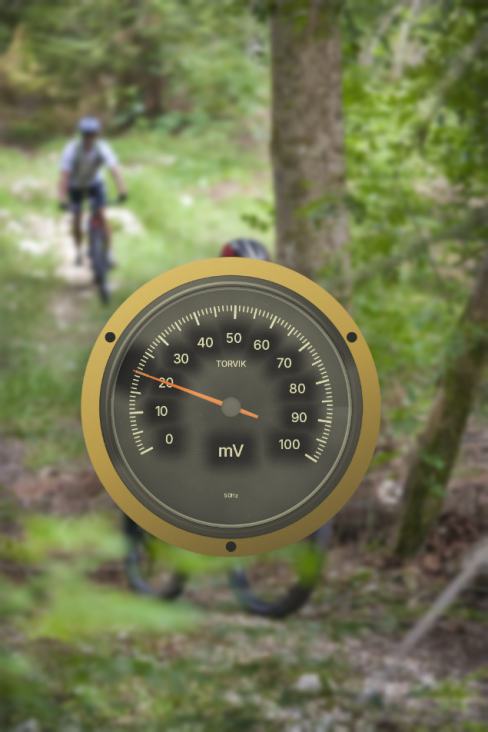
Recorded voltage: 20 mV
